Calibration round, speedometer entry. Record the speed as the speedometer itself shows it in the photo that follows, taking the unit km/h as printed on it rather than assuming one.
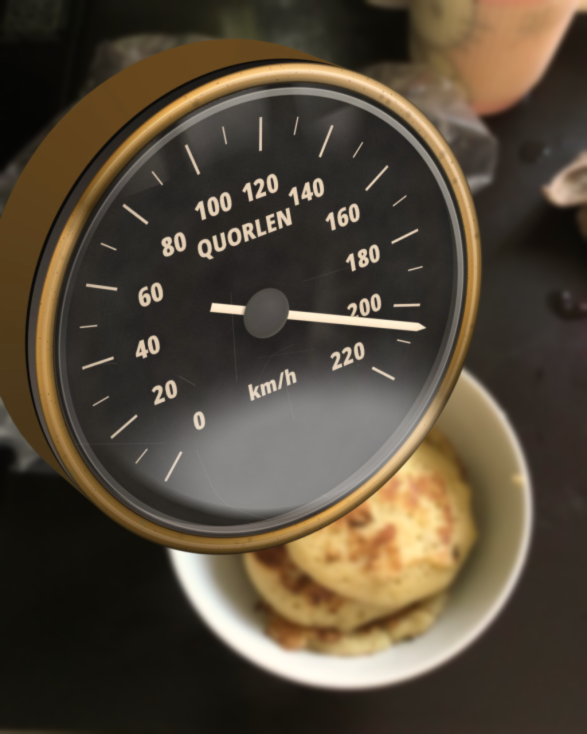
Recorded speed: 205 km/h
